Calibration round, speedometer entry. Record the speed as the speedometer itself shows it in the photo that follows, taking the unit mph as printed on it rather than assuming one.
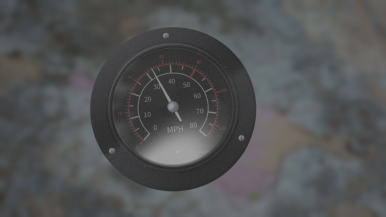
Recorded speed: 32.5 mph
